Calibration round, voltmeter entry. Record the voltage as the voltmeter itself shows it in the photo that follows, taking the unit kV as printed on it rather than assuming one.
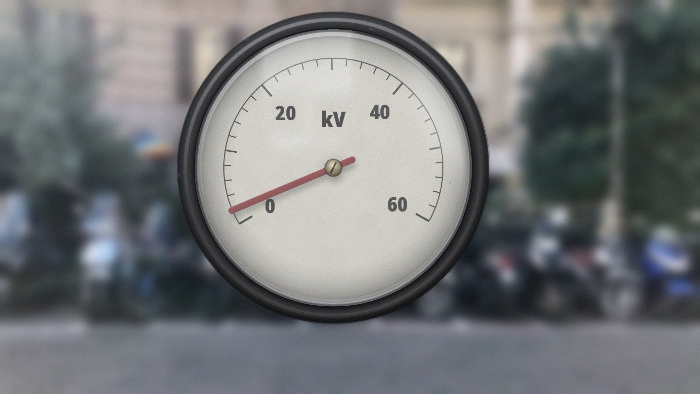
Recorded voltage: 2 kV
